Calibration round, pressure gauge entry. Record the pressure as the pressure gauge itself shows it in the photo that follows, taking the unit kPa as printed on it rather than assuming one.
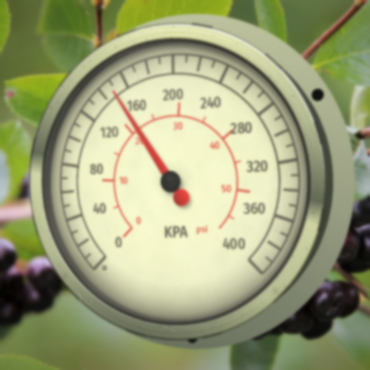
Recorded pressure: 150 kPa
